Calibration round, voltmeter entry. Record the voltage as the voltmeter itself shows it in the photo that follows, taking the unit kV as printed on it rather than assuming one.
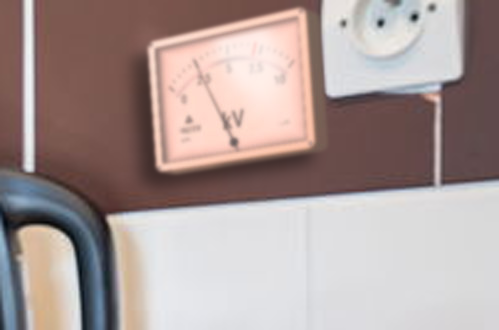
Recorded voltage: 2.5 kV
